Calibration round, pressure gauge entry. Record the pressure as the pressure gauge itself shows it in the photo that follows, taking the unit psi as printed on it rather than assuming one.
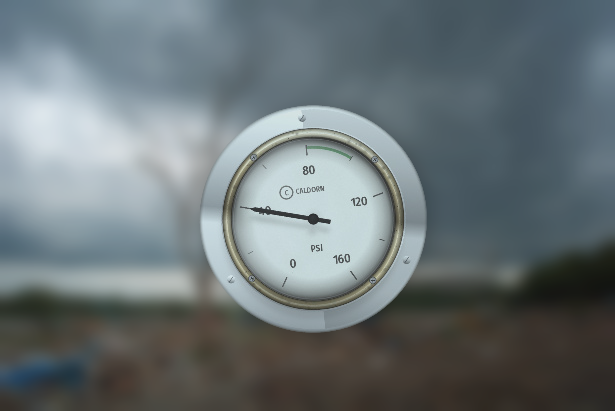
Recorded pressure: 40 psi
